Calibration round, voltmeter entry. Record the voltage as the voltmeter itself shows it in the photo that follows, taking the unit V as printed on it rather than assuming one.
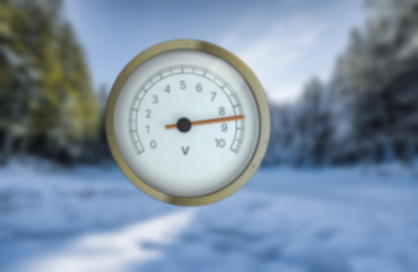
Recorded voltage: 8.5 V
